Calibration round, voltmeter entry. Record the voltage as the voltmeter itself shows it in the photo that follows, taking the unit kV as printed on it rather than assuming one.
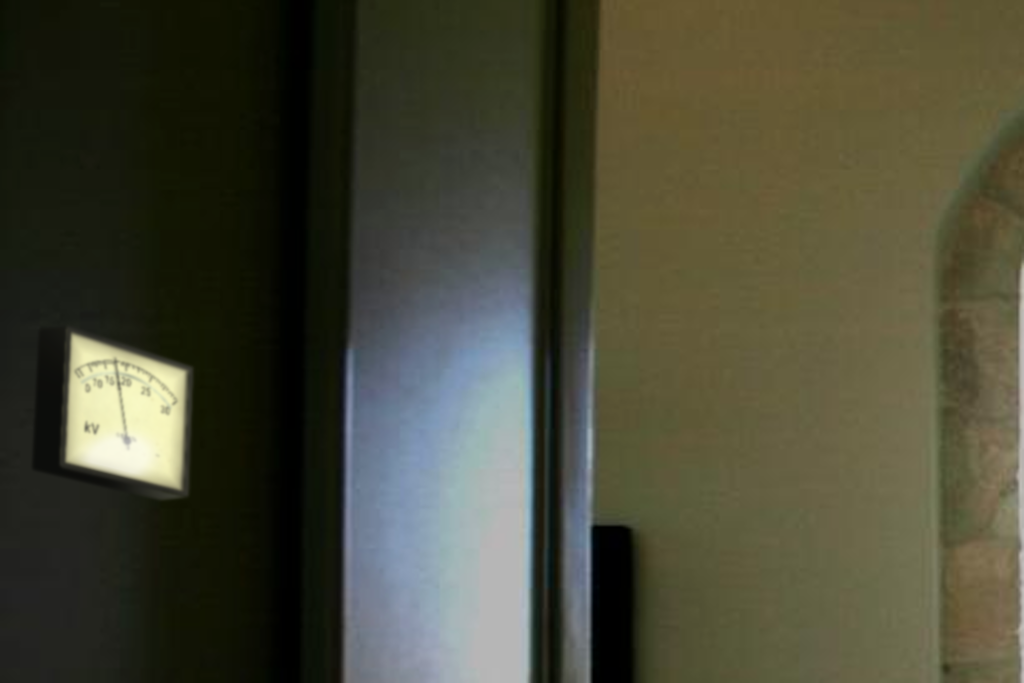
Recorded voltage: 17.5 kV
